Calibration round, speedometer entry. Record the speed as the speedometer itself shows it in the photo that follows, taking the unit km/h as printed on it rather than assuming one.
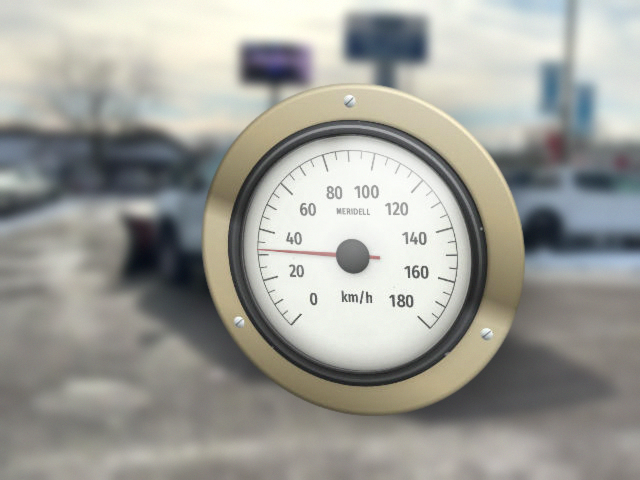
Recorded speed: 32.5 km/h
